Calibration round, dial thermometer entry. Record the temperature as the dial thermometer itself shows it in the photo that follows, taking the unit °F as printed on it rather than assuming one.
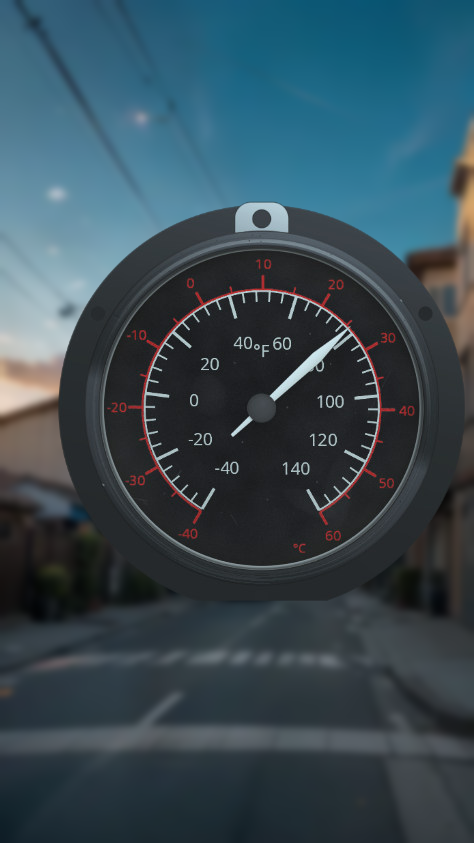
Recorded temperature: 78 °F
